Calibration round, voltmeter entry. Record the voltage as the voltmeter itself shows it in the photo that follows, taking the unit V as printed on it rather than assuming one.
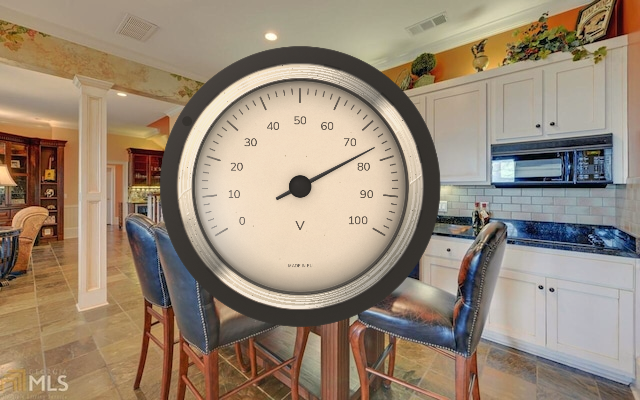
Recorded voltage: 76 V
